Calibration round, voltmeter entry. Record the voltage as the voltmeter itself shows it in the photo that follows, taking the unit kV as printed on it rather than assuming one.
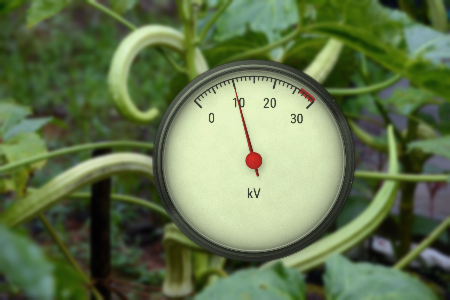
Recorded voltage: 10 kV
